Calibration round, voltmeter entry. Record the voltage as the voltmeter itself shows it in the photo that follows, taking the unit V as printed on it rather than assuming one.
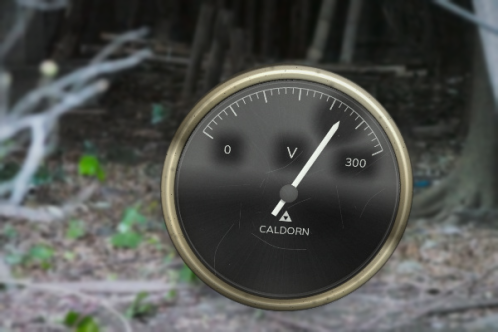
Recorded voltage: 220 V
